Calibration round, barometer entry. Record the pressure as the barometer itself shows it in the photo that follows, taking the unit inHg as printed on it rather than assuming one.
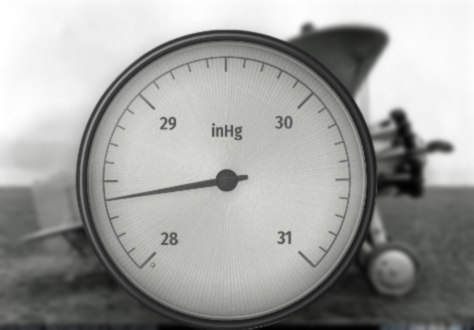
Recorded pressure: 28.4 inHg
